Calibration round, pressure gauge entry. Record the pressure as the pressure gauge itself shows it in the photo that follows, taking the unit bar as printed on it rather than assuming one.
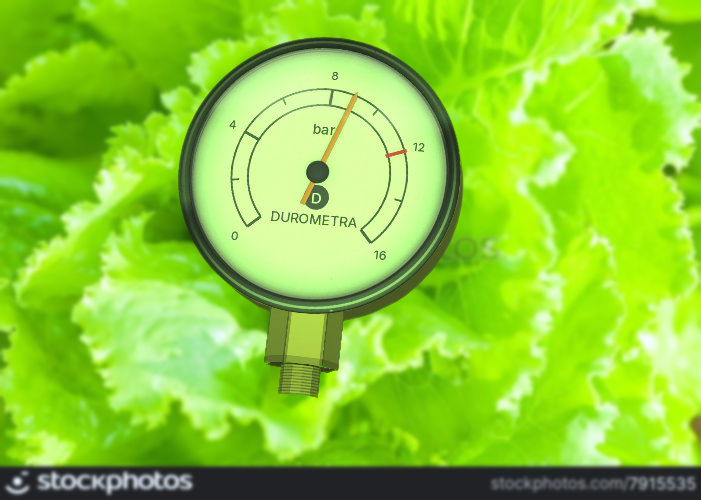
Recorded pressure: 9 bar
